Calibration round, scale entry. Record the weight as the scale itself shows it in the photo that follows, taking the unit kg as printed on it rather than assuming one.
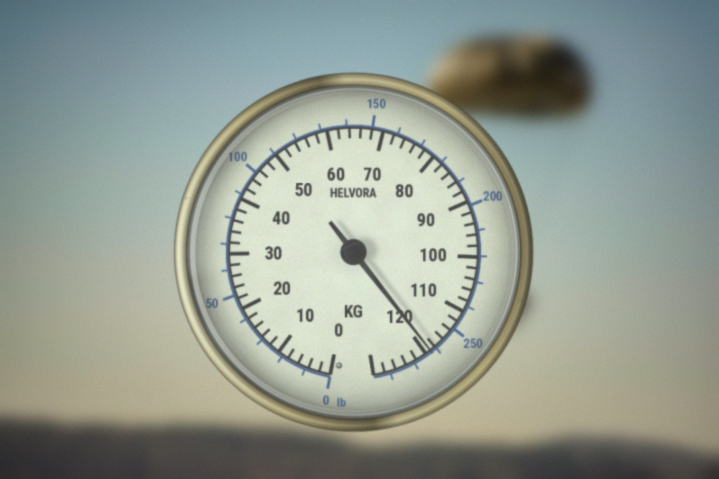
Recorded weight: 119 kg
